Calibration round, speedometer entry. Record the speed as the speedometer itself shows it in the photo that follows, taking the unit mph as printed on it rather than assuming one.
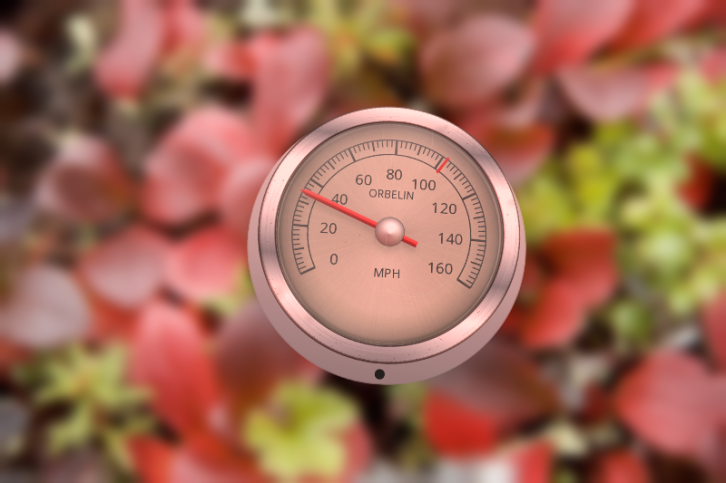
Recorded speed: 34 mph
